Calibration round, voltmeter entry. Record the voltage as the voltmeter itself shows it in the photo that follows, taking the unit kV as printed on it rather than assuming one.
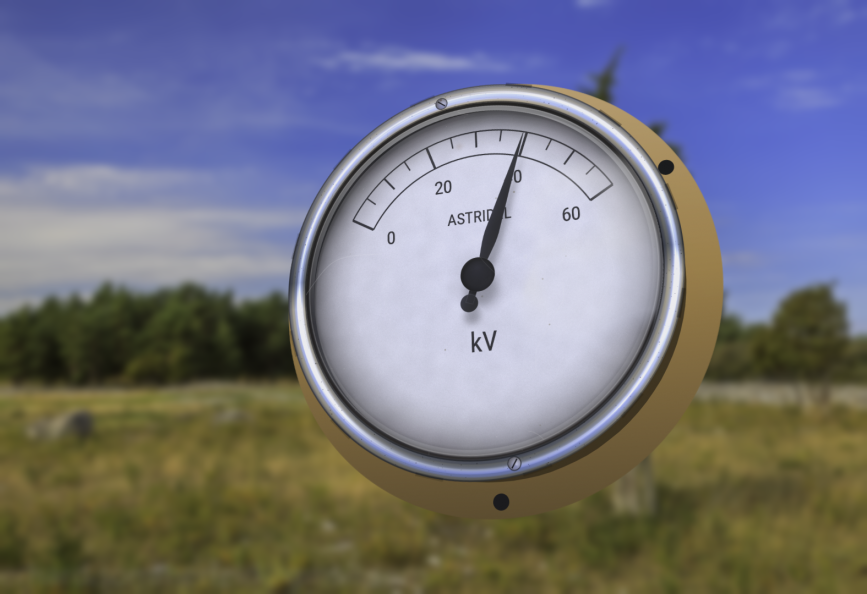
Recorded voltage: 40 kV
